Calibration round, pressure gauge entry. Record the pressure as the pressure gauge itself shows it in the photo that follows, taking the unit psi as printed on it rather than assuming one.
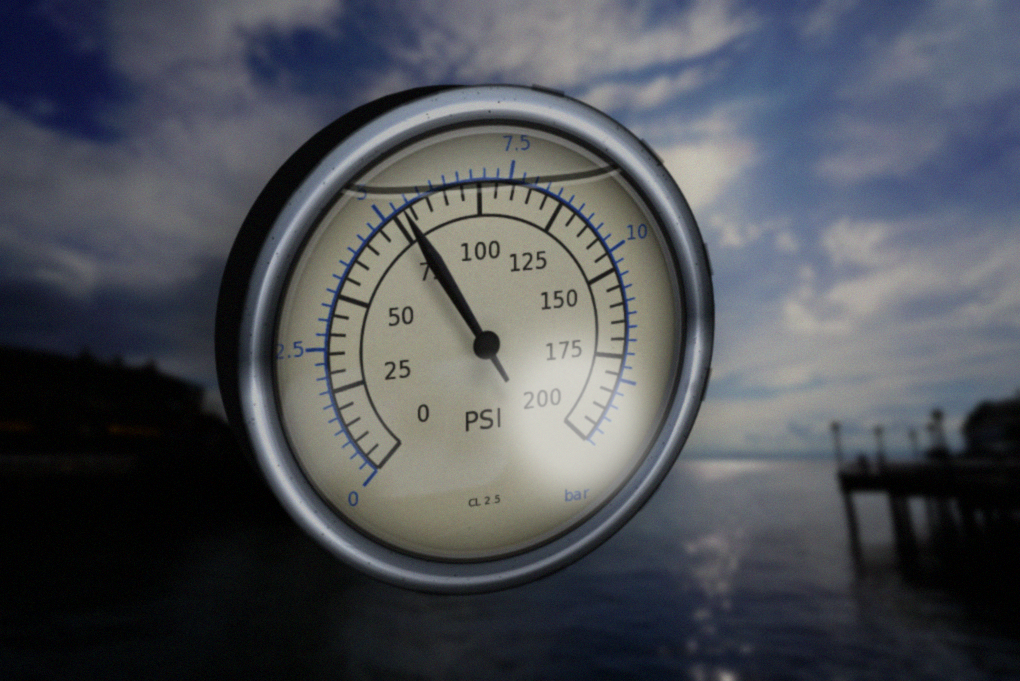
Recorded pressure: 77.5 psi
